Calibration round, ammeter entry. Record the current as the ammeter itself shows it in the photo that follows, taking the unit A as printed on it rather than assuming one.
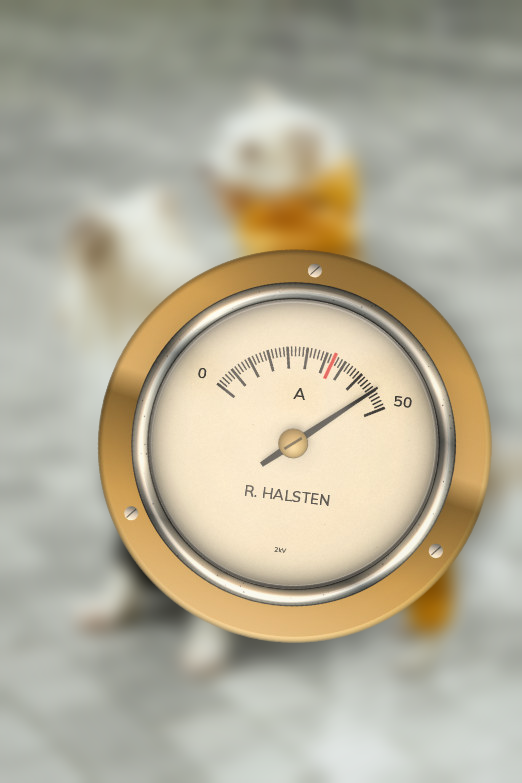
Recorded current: 45 A
